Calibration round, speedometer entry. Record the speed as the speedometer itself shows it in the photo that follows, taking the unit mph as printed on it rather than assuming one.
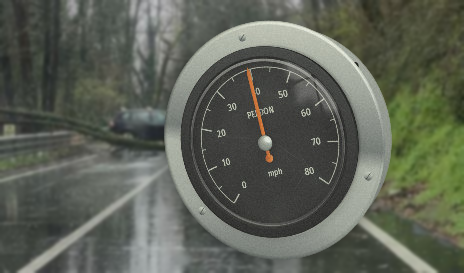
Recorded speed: 40 mph
